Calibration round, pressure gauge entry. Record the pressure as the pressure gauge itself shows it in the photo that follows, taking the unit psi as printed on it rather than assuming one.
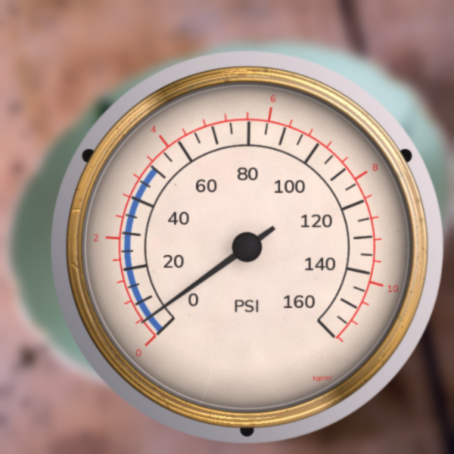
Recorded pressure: 5 psi
